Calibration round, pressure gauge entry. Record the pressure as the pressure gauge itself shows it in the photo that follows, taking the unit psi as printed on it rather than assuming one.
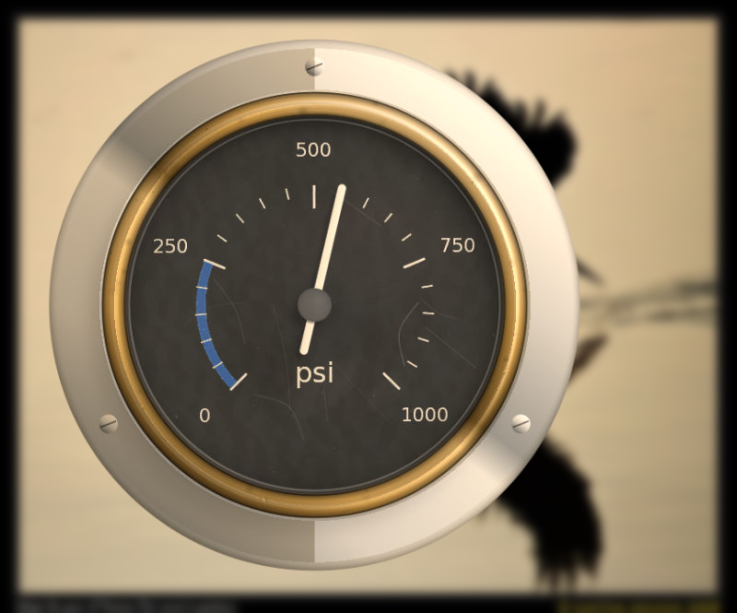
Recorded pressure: 550 psi
